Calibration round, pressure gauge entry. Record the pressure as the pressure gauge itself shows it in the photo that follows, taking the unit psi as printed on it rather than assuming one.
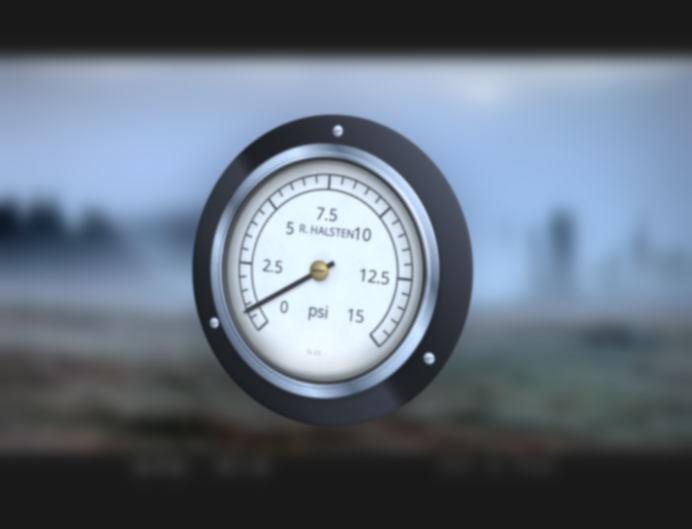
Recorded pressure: 0.75 psi
